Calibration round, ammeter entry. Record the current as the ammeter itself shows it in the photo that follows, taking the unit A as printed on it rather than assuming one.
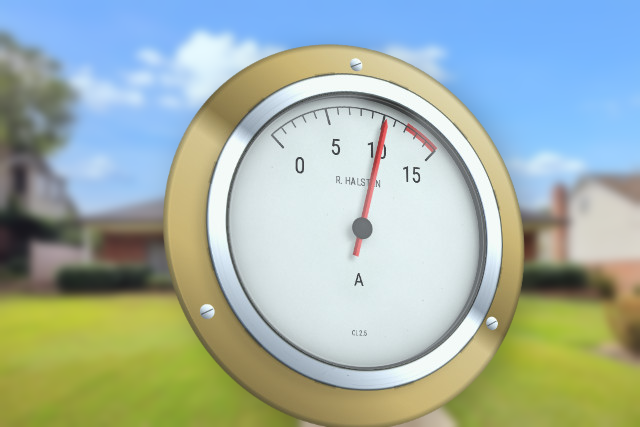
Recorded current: 10 A
